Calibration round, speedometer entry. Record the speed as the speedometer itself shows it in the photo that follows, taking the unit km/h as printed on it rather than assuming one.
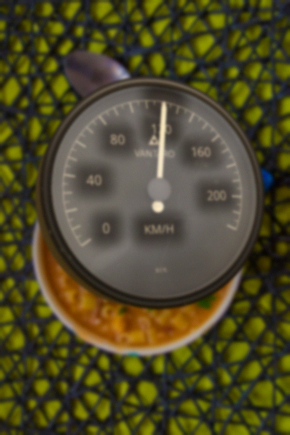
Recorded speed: 120 km/h
